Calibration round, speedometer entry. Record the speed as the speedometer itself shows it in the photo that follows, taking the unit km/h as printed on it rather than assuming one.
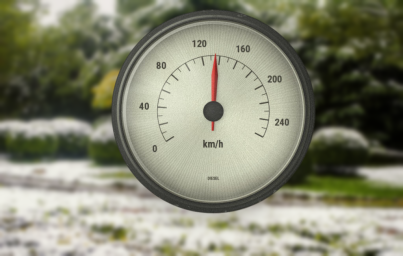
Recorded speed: 135 km/h
